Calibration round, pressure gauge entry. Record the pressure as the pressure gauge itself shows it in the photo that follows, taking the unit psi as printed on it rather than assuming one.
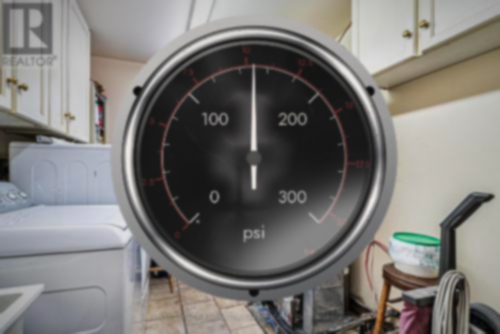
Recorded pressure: 150 psi
